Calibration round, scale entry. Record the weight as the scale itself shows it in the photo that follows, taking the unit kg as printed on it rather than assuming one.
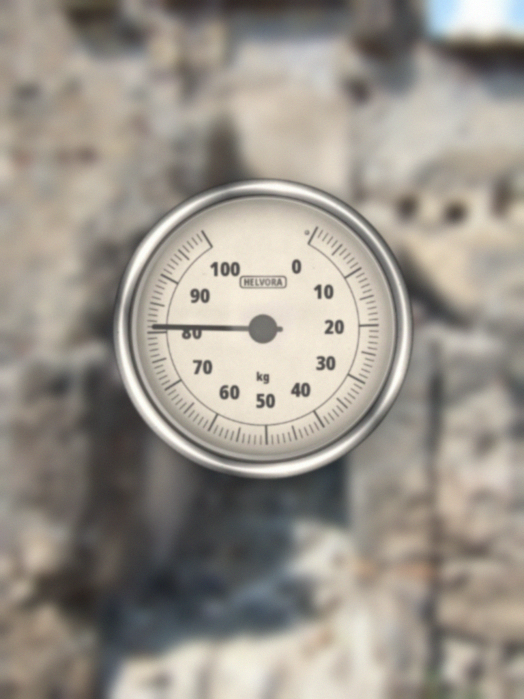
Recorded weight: 81 kg
